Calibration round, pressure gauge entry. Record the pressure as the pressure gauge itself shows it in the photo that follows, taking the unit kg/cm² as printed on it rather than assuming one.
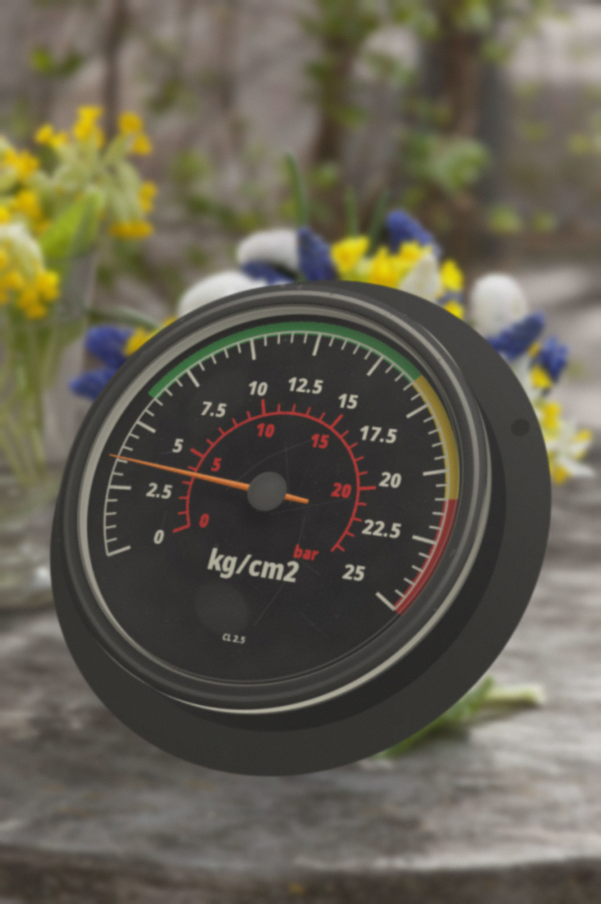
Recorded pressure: 3.5 kg/cm²
